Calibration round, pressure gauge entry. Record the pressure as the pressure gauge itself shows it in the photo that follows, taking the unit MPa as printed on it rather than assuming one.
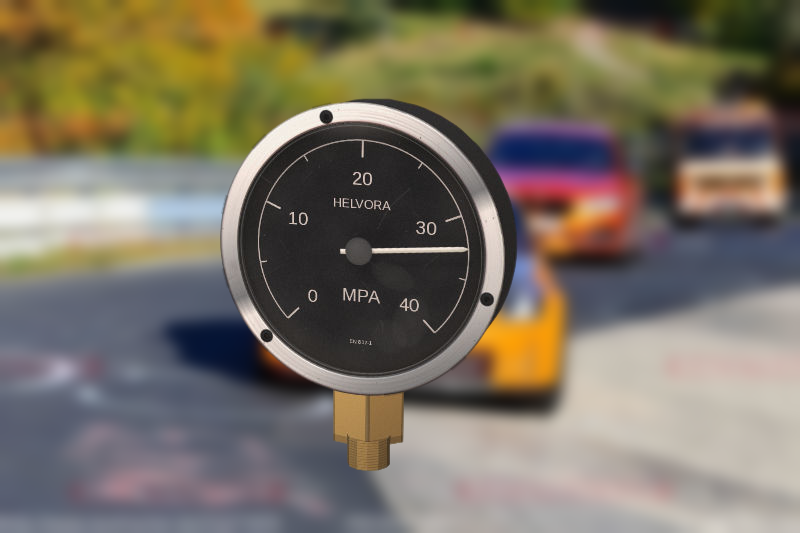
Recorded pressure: 32.5 MPa
